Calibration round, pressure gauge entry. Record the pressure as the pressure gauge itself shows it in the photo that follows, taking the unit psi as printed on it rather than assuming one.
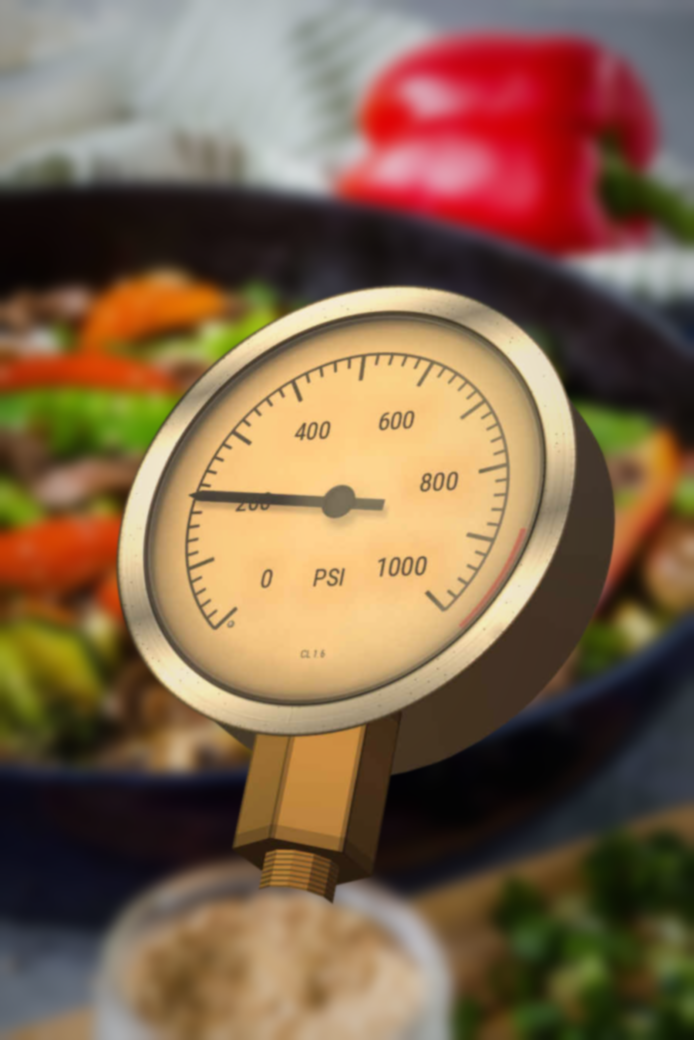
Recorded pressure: 200 psi
